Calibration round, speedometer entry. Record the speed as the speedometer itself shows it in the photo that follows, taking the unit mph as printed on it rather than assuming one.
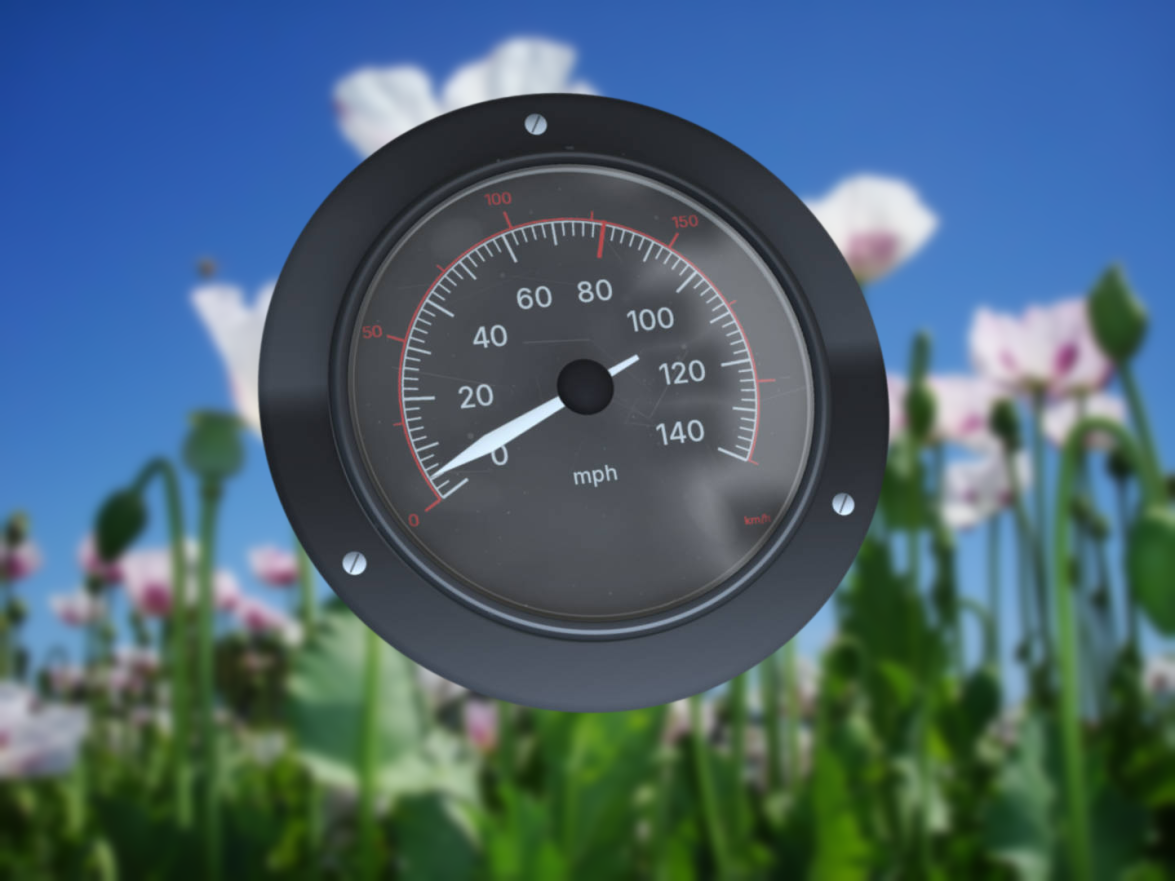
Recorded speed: 4 mph
